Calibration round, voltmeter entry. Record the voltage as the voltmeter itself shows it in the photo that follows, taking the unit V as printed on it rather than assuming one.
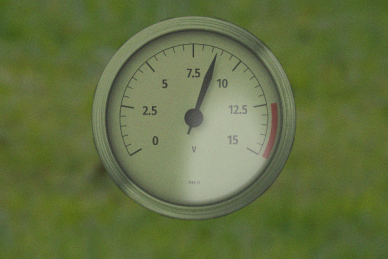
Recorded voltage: 8.75 V
